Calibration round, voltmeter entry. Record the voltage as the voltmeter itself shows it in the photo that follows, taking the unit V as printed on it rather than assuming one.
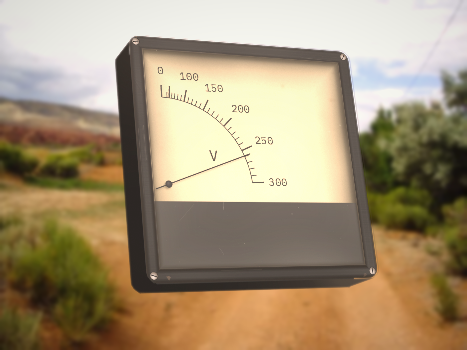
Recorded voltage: 260 V
